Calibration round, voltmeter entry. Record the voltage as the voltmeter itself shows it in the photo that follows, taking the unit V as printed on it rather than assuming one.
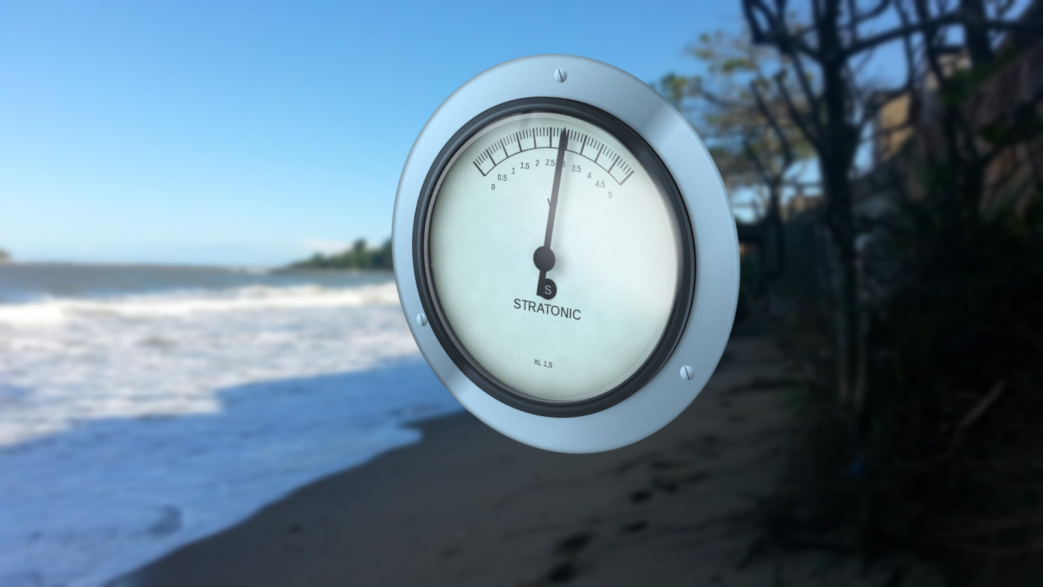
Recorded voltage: 3 V
